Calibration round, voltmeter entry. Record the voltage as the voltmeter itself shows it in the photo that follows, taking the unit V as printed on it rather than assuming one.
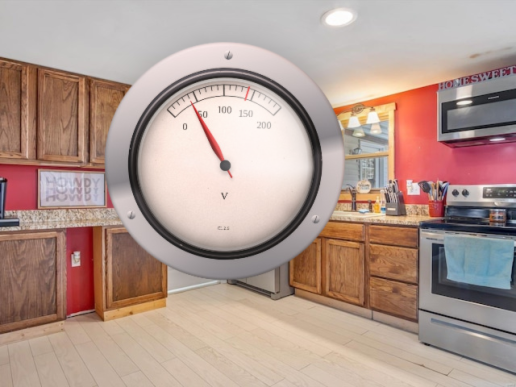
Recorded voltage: 40 V
